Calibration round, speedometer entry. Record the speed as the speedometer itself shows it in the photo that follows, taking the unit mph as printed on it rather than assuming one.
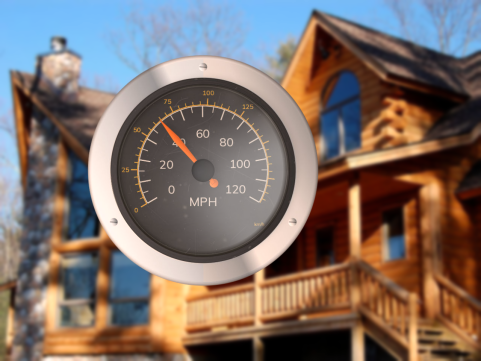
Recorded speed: 40 mph
